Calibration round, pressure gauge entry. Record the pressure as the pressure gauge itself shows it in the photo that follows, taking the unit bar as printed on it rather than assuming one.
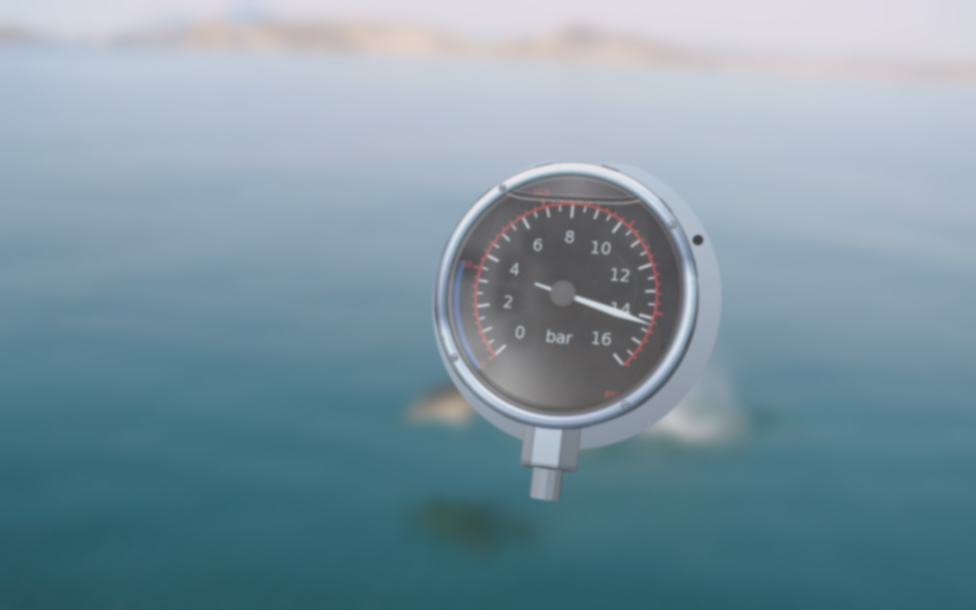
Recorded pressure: 14.25 bar
